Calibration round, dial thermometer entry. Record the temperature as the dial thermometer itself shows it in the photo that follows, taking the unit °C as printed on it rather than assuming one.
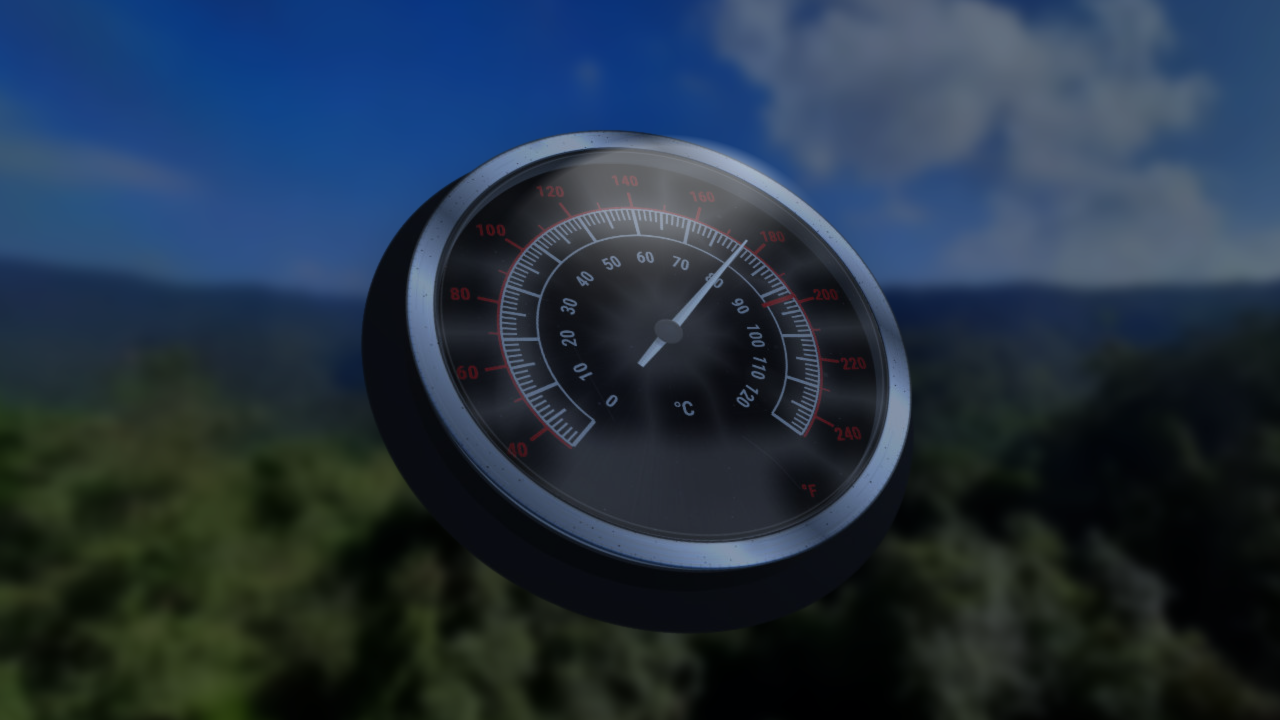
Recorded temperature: 80 °C
